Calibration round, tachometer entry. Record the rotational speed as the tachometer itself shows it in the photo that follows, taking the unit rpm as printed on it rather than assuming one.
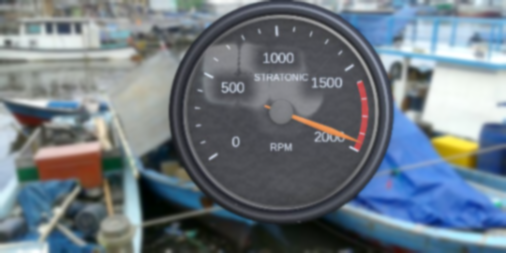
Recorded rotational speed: 1950 rpm
